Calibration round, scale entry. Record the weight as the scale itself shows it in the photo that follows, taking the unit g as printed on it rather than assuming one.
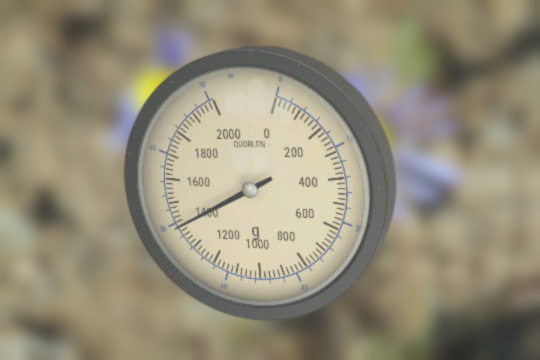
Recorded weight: 1400 g
